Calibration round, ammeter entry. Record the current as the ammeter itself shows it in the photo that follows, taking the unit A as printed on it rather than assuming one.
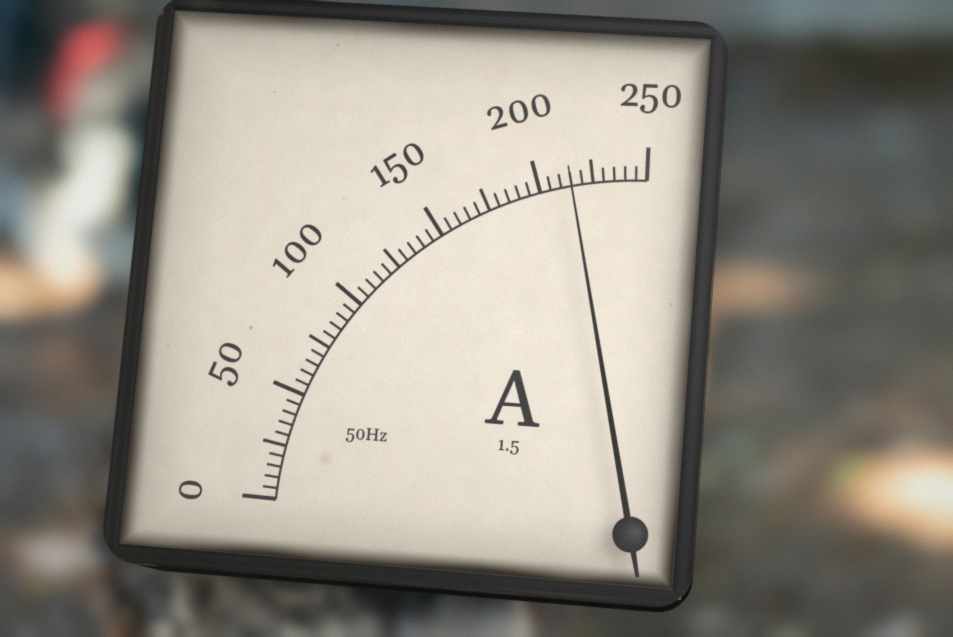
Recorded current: 215 A
